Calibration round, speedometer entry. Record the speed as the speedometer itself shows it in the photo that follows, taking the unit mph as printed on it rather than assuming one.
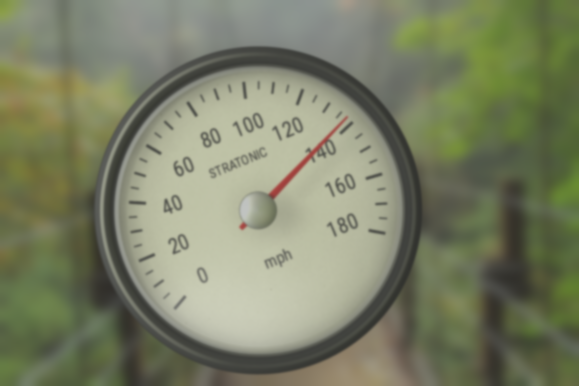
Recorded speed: 137.5 mph
